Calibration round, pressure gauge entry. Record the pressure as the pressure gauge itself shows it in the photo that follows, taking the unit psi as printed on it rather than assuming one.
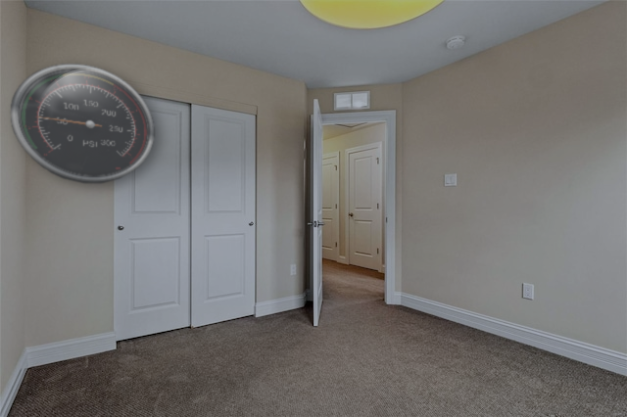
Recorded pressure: 50 psi
